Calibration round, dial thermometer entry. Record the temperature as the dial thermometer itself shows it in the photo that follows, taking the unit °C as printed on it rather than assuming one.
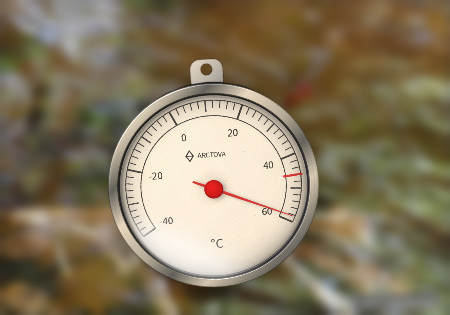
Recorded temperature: 58 °C
